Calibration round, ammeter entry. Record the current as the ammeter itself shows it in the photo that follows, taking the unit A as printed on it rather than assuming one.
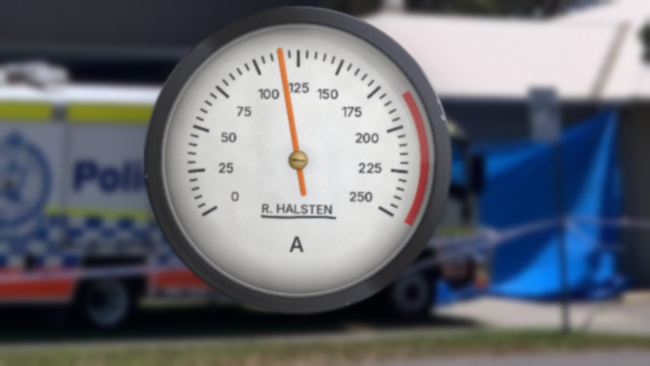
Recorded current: 115 A
